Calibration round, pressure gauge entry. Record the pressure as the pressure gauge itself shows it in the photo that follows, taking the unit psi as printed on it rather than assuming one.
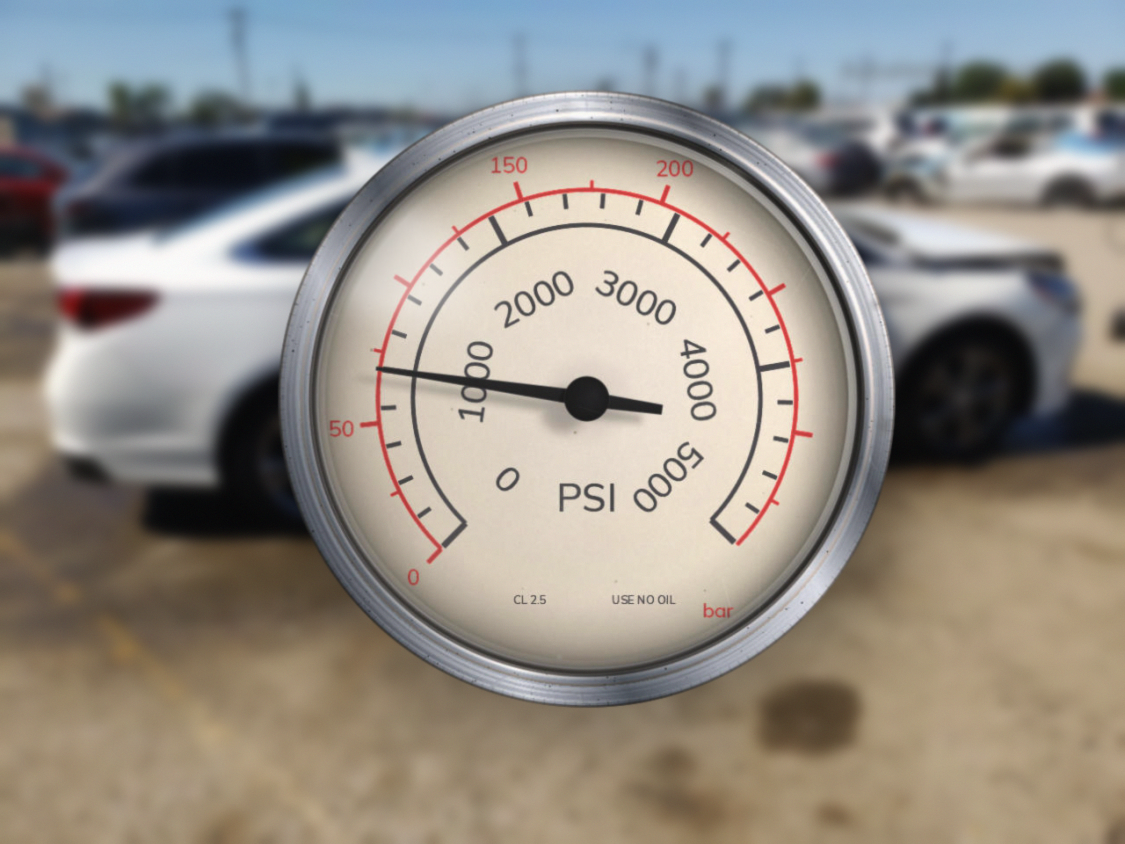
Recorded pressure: 1000 psi
